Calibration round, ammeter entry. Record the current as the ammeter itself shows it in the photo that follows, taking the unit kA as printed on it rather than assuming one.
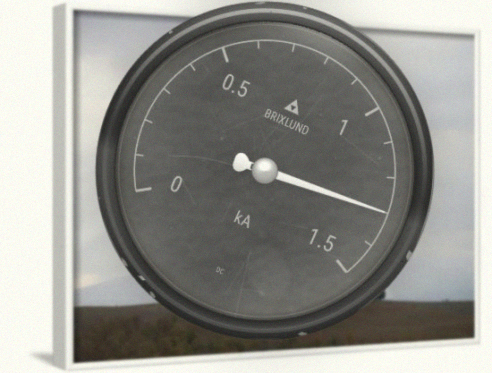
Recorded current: 1.3 kA
